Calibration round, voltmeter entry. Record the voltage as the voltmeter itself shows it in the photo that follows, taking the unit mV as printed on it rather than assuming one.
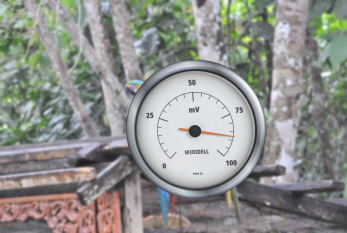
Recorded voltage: 87.5 mV
